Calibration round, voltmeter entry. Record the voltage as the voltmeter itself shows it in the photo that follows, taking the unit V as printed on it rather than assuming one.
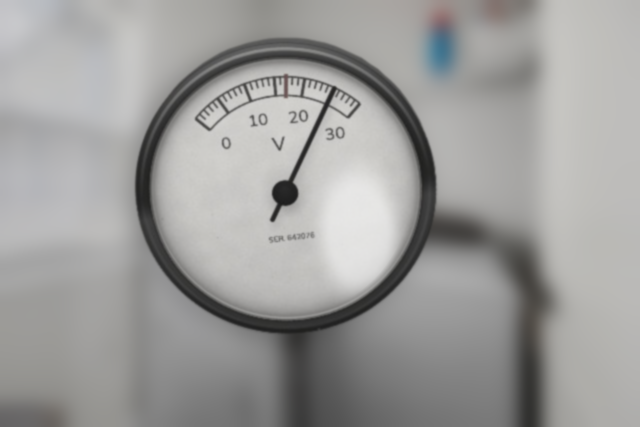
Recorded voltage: 25 V
